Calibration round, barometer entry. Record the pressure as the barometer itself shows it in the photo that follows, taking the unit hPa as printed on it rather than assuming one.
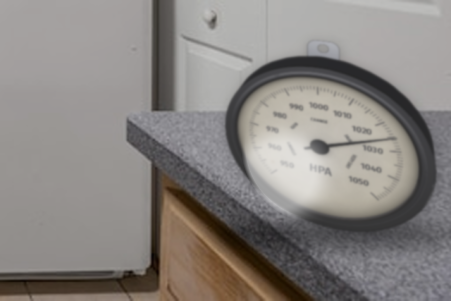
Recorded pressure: 1025 hPa
